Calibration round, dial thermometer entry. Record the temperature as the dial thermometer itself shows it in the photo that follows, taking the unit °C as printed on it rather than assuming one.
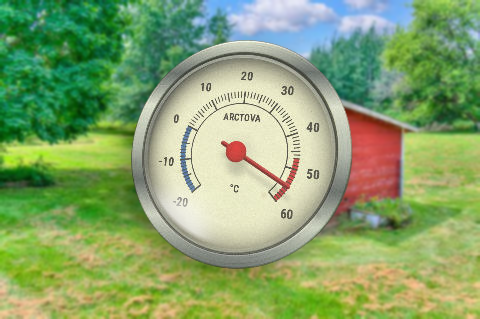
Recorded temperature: 55 °C
